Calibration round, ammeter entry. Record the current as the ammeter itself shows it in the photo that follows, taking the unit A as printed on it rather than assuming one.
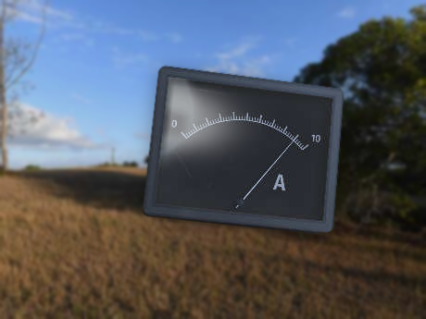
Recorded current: 9 A
